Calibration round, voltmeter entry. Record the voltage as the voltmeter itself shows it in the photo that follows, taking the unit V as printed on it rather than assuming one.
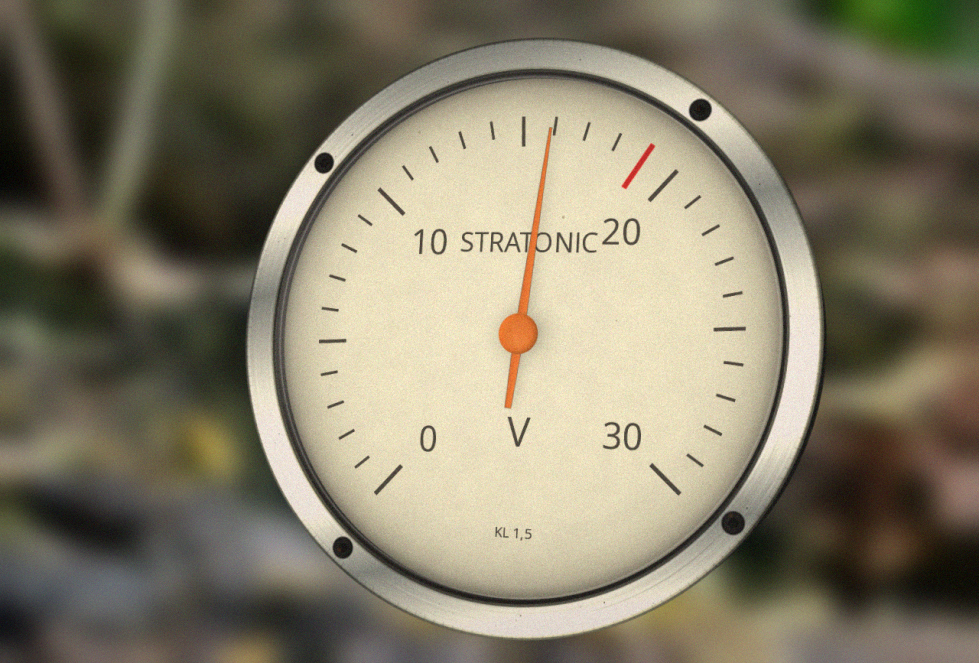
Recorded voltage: 16 V
